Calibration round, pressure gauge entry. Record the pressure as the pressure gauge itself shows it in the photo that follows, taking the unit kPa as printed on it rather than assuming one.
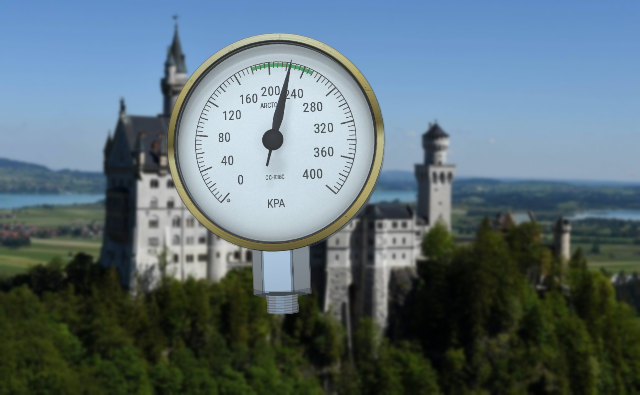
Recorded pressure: 225 kPa
